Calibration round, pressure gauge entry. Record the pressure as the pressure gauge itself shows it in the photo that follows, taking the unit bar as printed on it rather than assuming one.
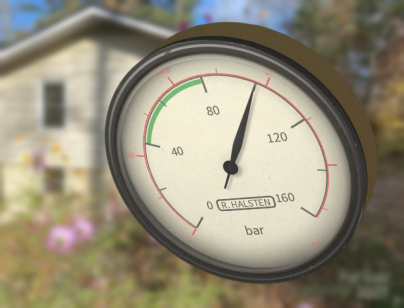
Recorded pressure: 100 bar
